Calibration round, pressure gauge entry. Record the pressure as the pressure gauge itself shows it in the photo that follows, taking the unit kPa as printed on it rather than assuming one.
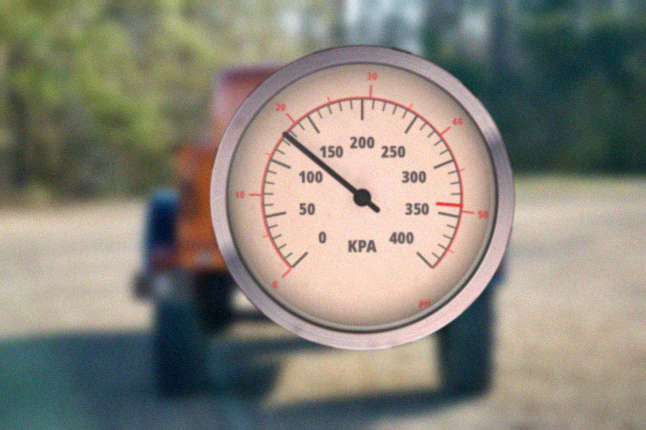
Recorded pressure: 125 kPa
